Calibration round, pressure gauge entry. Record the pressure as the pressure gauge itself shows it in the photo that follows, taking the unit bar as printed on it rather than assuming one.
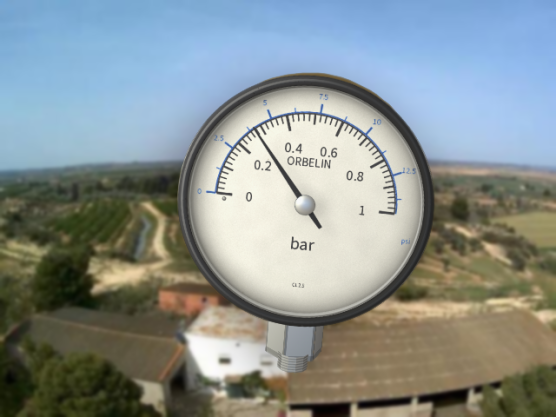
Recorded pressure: 0.28 bar
